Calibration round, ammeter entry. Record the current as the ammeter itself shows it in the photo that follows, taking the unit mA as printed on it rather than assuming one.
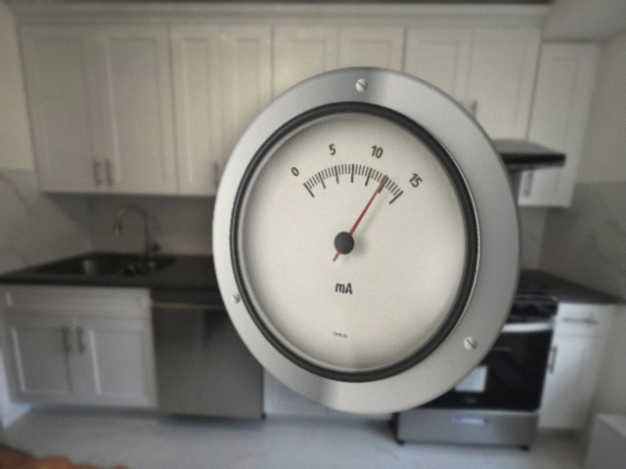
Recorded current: 12.5 mA
